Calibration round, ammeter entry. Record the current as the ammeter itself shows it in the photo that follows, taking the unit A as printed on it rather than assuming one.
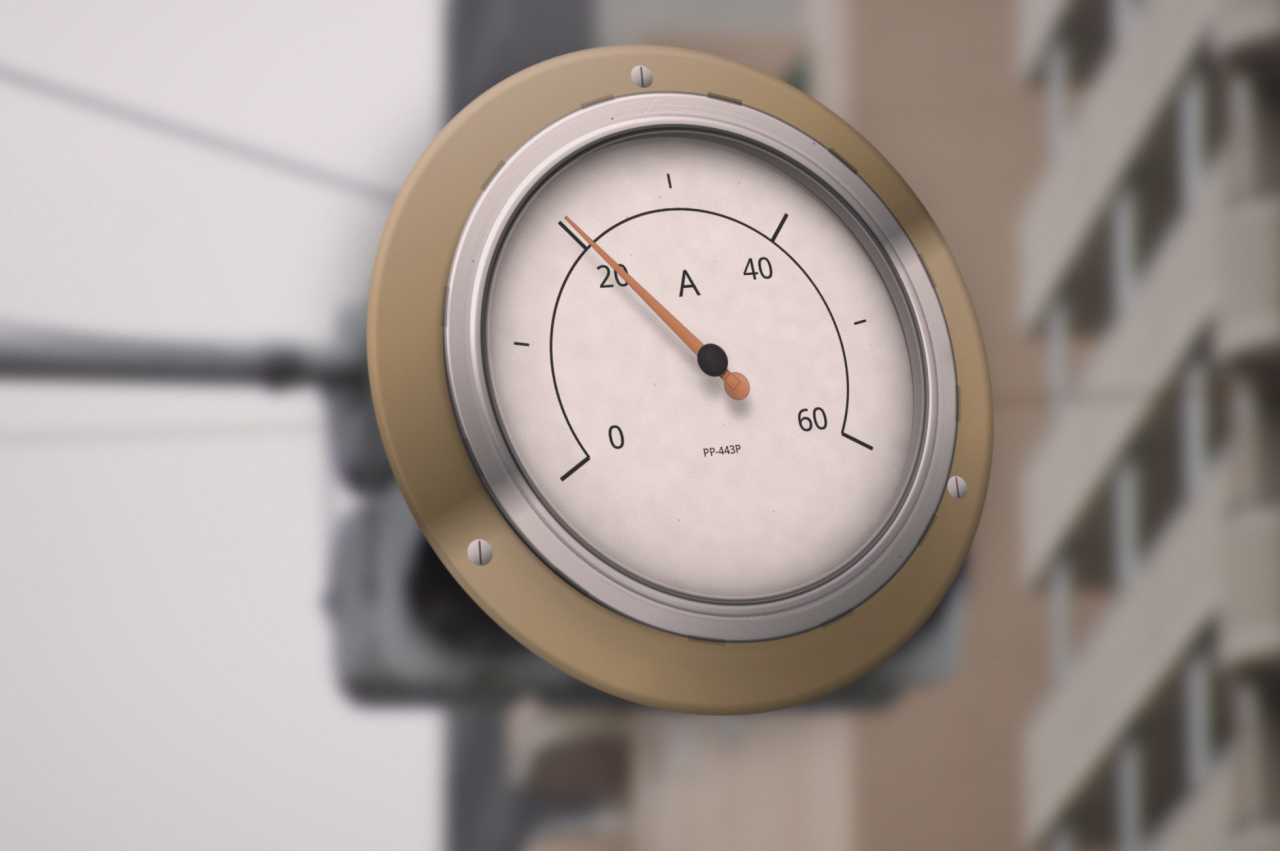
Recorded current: 20 A
